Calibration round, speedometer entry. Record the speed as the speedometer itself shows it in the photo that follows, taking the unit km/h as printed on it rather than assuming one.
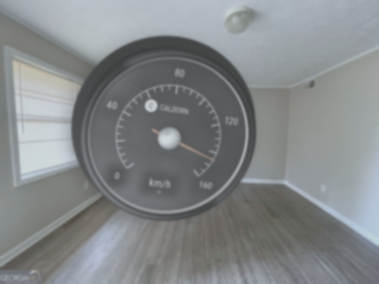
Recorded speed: 145 km/h
